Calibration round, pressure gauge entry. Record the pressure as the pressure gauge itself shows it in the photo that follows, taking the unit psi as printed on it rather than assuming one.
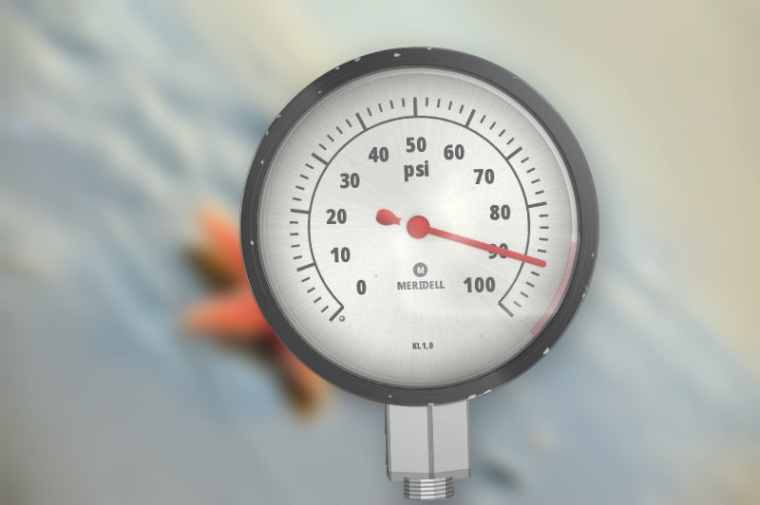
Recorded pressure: 90 psi
